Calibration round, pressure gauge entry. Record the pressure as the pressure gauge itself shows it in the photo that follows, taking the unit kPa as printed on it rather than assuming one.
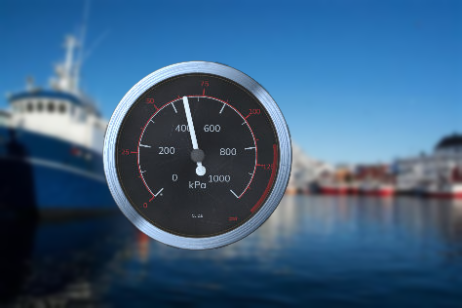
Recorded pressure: 450 kPa
